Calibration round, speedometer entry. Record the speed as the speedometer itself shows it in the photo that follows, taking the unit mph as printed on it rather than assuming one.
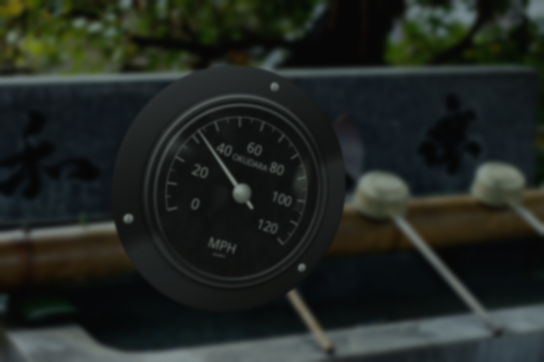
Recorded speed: 32.5 mph
